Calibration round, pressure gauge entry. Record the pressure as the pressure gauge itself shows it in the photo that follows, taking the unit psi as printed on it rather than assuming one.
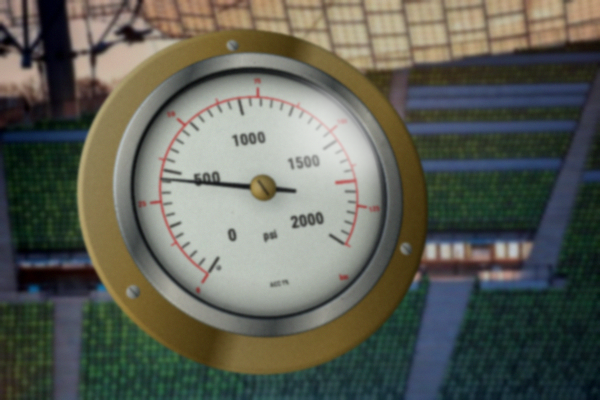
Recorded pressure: 450 psi
